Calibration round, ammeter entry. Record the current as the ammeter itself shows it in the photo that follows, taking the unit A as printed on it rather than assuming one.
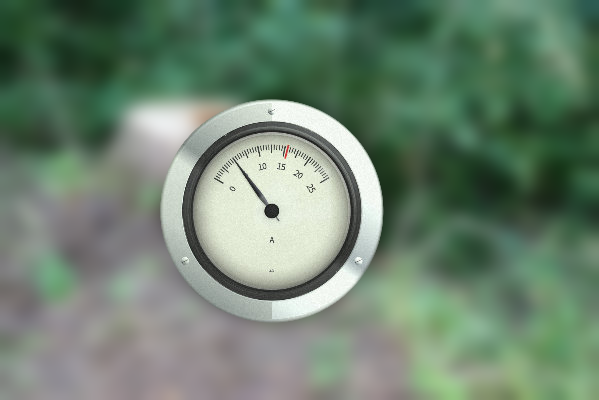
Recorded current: 5 A
